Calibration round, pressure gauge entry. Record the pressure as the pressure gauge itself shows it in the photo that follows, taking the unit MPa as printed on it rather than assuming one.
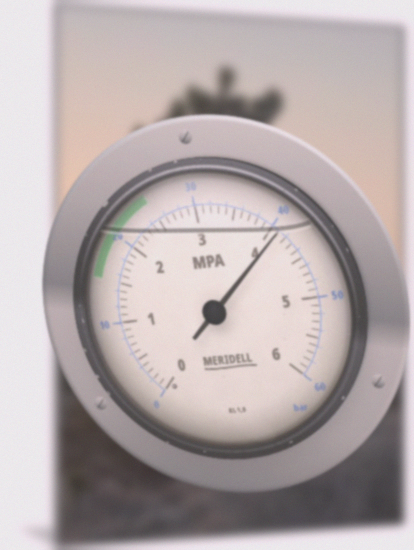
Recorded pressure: 4.1 MPa
